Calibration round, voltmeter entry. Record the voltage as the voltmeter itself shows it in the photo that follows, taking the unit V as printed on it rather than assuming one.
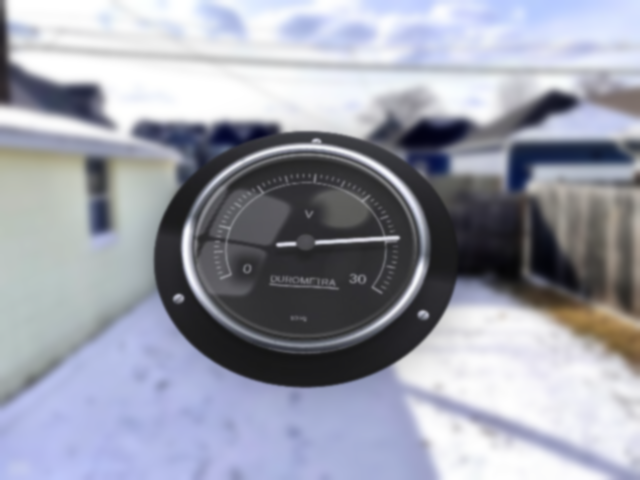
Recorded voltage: 25 V
